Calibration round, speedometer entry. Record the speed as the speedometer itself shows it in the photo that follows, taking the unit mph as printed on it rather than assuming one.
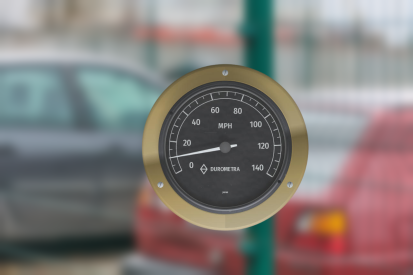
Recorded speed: 10 mph
